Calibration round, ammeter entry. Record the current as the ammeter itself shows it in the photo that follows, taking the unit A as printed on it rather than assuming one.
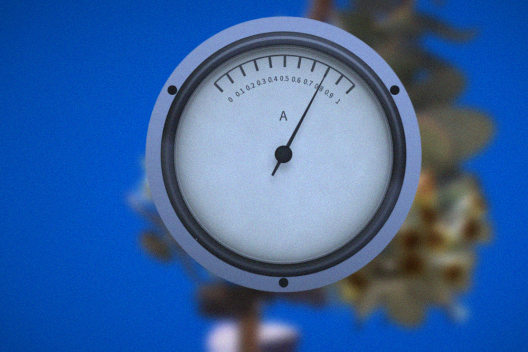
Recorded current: 0.8 A
